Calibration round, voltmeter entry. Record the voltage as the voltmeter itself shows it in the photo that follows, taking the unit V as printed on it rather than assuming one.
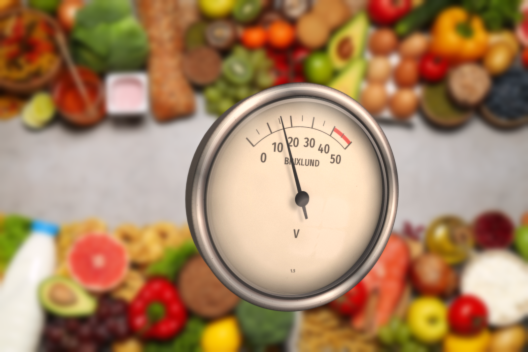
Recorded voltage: 15 V
